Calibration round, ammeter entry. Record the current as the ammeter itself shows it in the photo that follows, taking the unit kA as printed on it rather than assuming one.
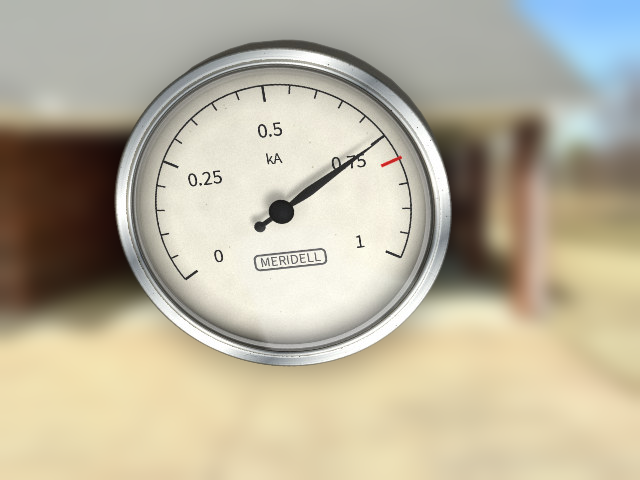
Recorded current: 0.75 kA
